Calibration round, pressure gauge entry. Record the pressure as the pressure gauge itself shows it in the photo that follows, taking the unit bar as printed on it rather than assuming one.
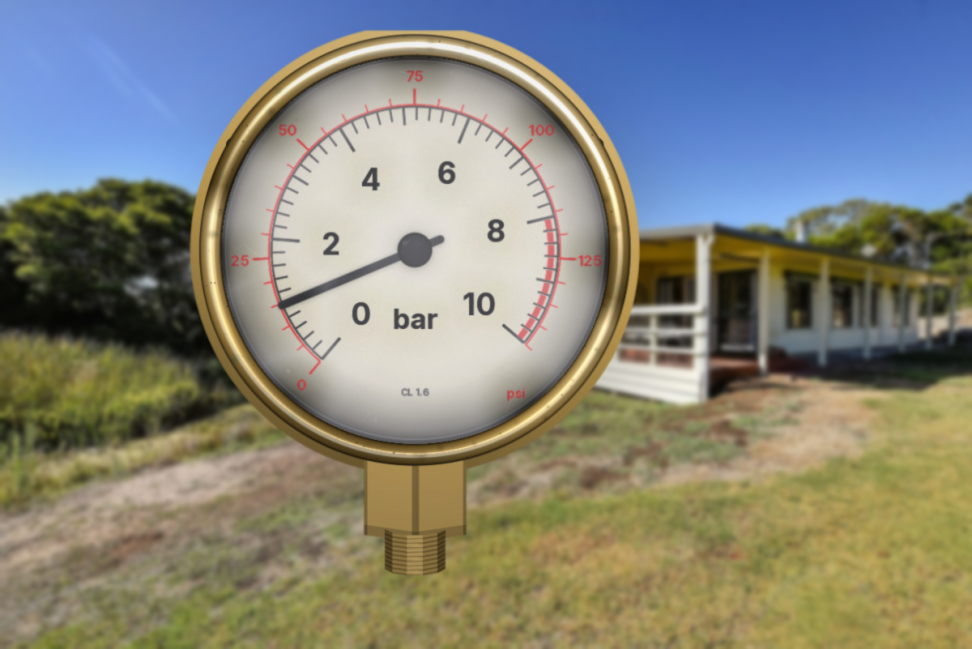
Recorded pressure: 1 bar
